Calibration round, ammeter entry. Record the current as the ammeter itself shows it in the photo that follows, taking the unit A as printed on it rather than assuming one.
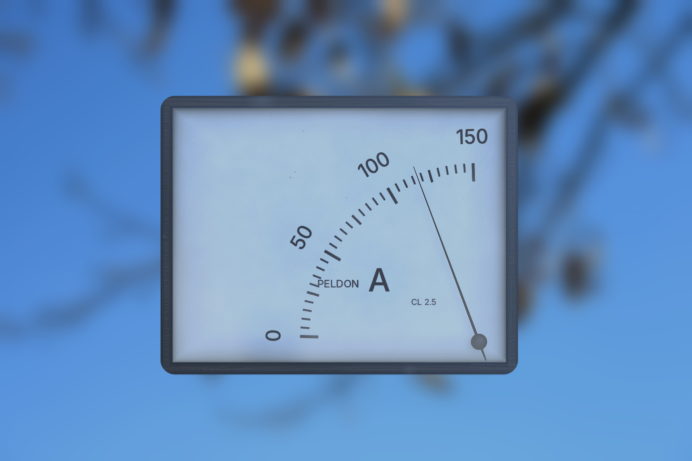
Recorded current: 117.5 A
